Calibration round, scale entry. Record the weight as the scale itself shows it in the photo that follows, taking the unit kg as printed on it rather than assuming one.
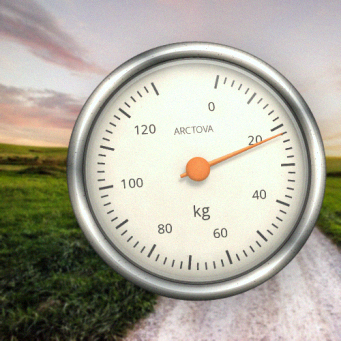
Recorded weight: 22 kg
